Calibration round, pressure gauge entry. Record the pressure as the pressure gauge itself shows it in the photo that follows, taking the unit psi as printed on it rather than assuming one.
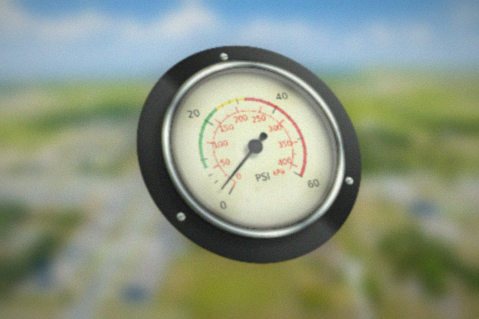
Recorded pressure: 2 psi
